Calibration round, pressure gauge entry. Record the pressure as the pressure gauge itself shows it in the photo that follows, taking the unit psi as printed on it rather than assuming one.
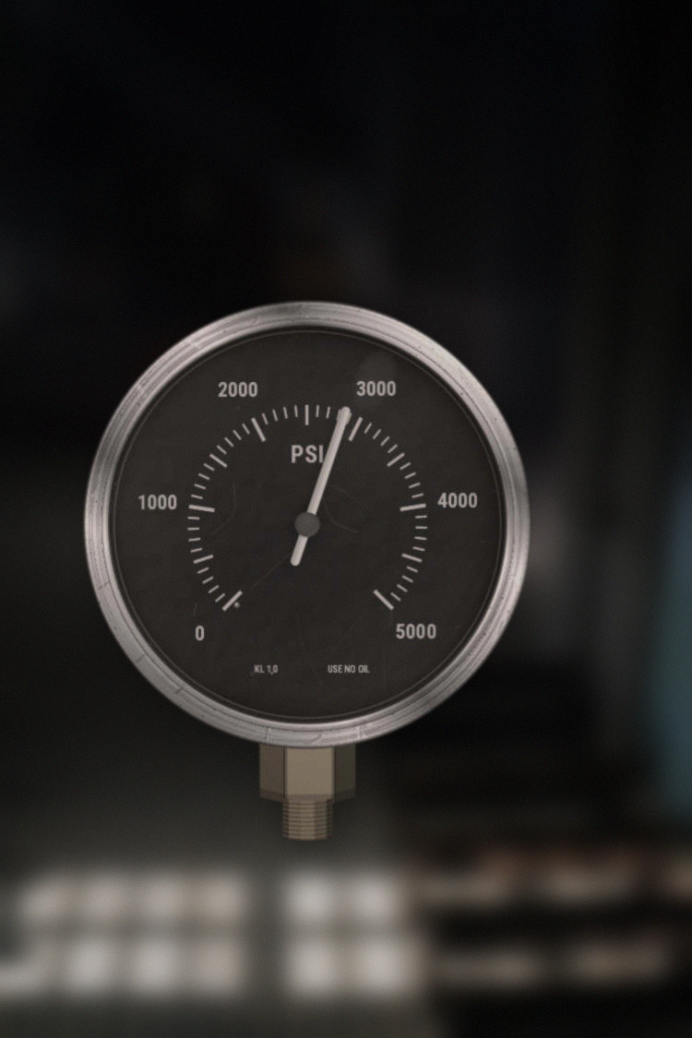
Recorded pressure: 2850 psi
